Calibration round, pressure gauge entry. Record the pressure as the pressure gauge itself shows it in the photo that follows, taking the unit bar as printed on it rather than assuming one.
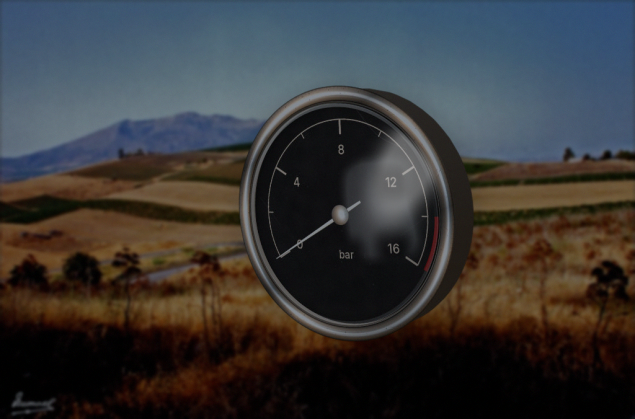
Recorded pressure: 0 bar
